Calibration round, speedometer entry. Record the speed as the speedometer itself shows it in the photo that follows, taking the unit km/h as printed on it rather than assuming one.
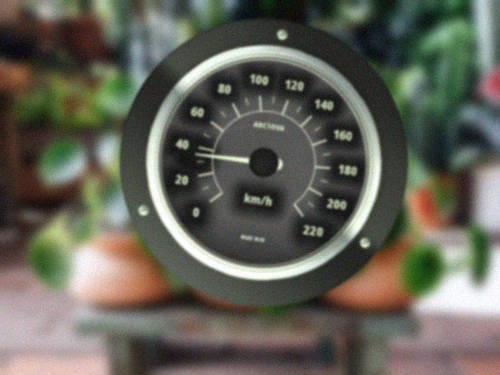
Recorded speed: 35 km/h
